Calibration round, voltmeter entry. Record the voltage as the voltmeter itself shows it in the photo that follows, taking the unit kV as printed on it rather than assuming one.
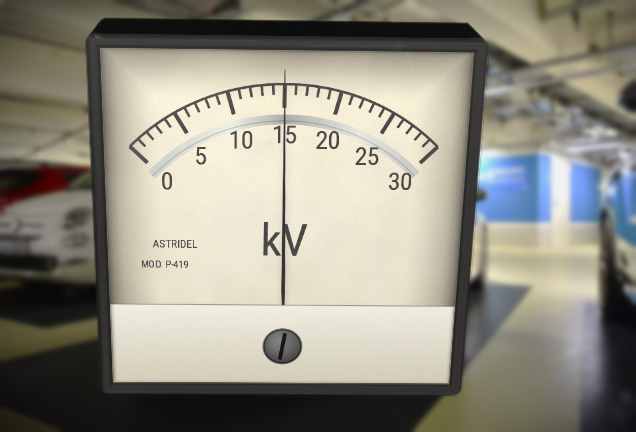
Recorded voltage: 15 kV
